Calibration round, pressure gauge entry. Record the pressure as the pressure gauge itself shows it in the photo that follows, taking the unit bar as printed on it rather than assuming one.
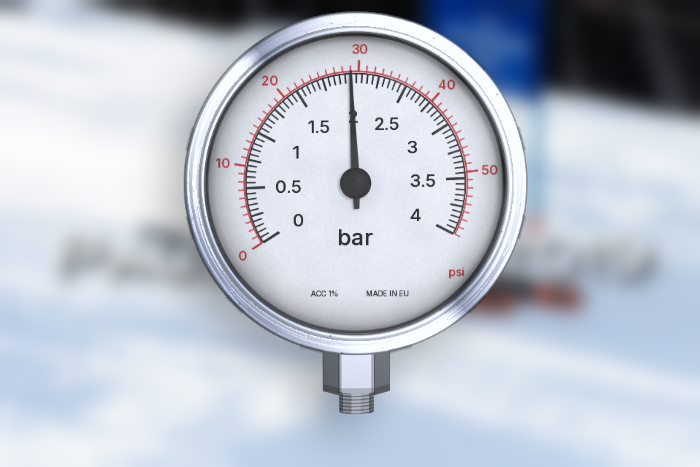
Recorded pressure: 2 bar
